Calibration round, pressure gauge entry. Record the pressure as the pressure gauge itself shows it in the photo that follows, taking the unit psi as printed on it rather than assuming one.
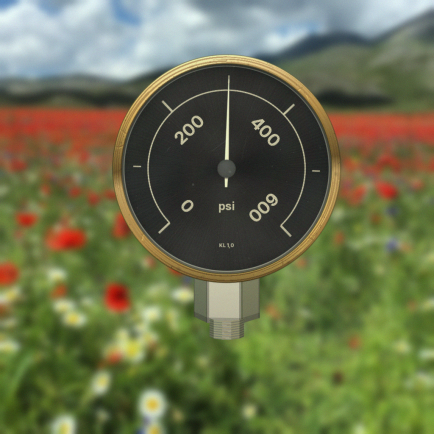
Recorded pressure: 300 psi
